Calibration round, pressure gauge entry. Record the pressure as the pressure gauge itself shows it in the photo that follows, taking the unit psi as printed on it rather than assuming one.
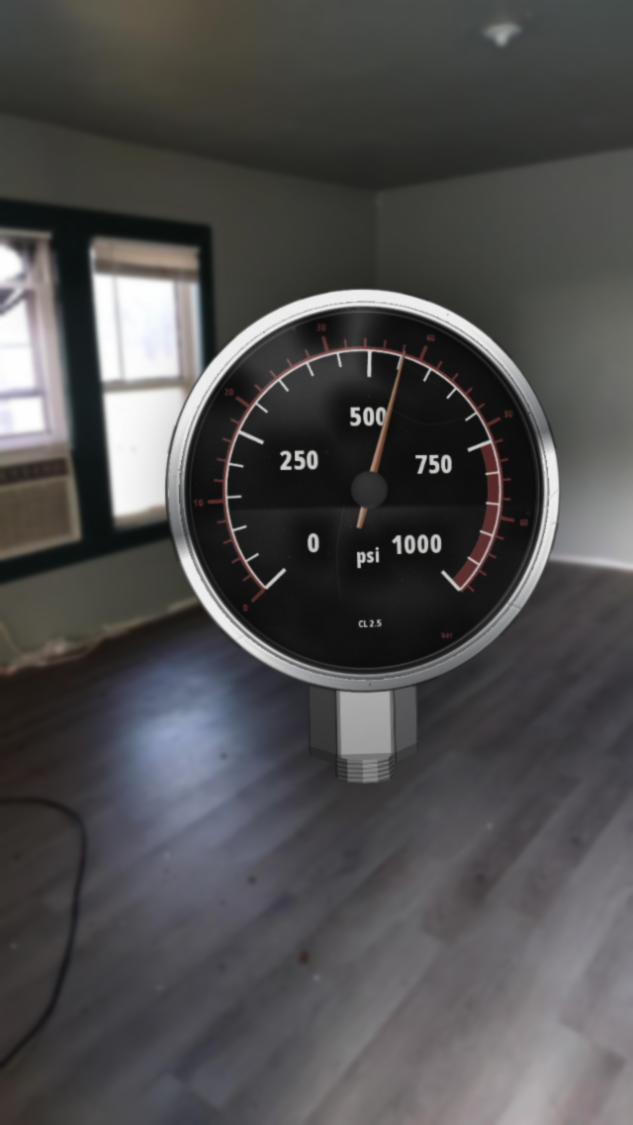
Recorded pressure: 550 psi
